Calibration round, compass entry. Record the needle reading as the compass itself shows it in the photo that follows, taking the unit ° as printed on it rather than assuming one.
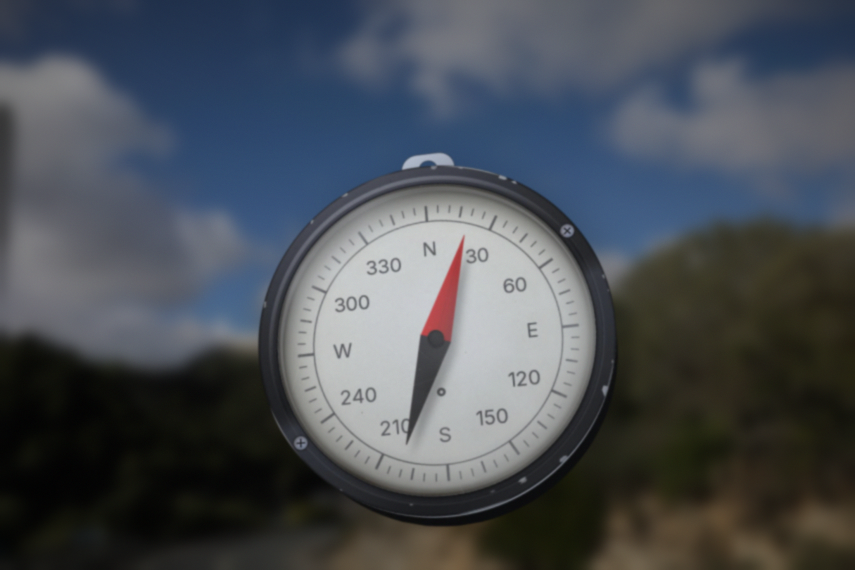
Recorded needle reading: 20 °
